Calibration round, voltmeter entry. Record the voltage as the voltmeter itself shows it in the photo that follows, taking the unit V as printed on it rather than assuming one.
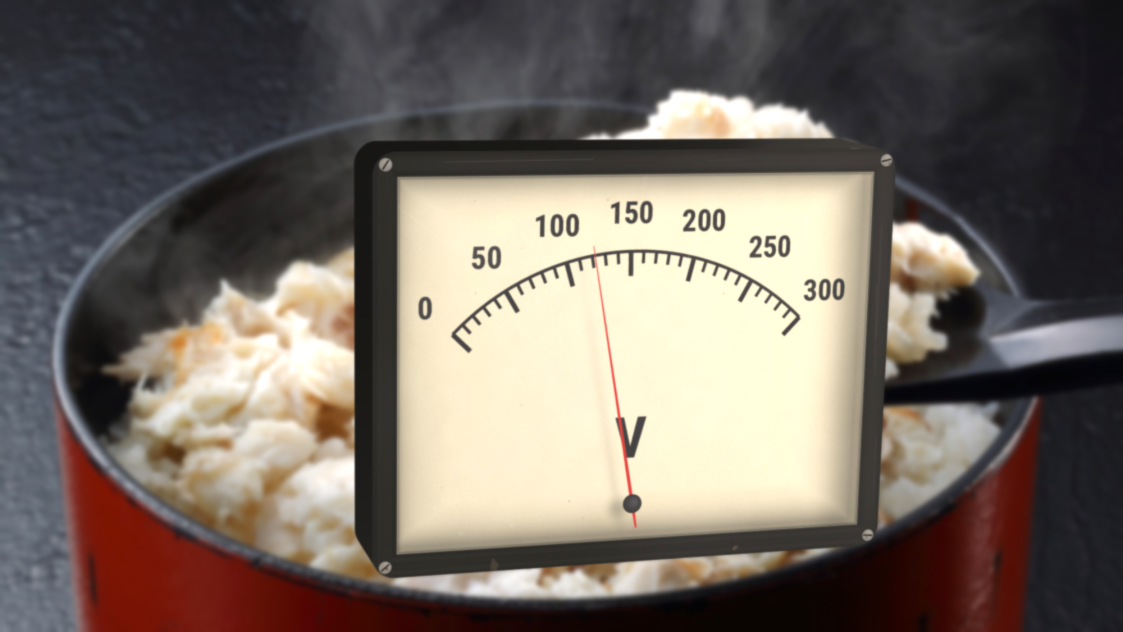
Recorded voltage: 120 V
